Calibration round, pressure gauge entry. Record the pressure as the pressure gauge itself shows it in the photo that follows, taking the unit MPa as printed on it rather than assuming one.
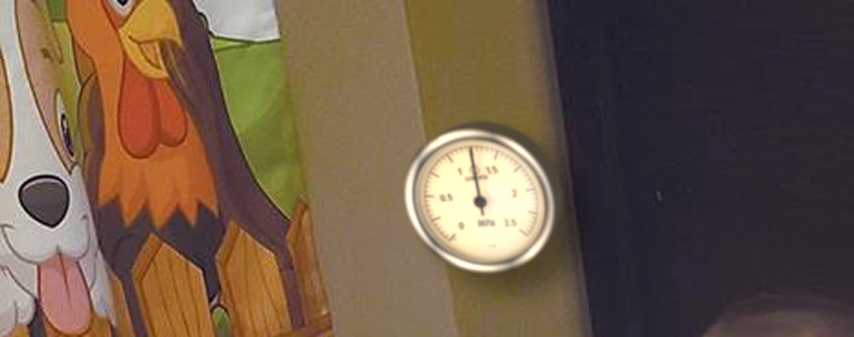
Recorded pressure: 1.25 MPa
